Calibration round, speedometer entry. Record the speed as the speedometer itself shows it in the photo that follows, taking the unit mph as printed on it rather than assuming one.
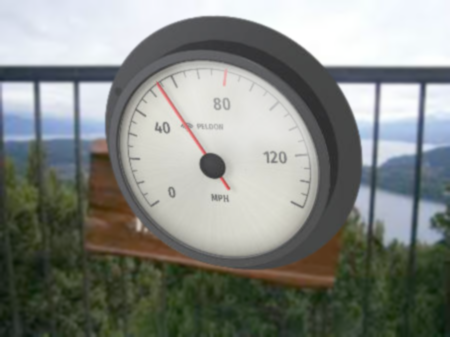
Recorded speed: 55 mph
